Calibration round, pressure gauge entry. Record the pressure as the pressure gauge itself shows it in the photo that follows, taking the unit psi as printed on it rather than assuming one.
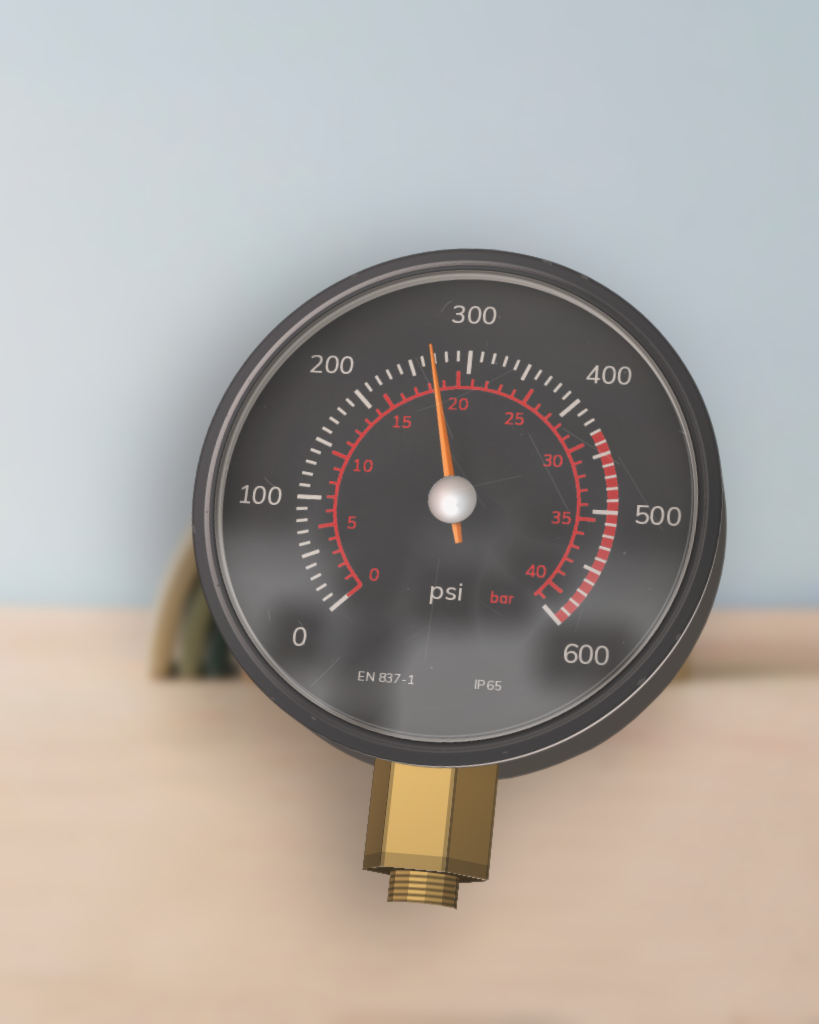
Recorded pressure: 270 psi
